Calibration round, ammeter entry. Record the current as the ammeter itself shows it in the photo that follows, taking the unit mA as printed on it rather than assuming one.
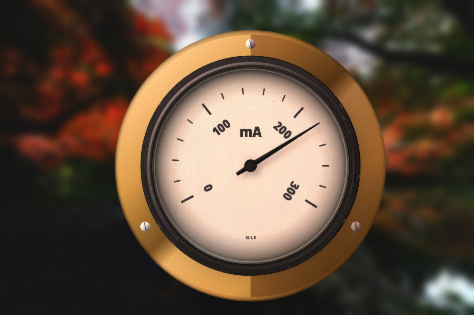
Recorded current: 220 mA
